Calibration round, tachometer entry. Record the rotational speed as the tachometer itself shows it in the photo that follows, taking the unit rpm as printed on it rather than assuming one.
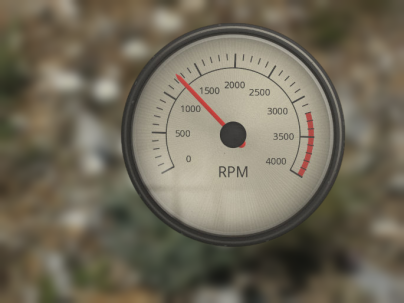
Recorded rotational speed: 1250 rpm
